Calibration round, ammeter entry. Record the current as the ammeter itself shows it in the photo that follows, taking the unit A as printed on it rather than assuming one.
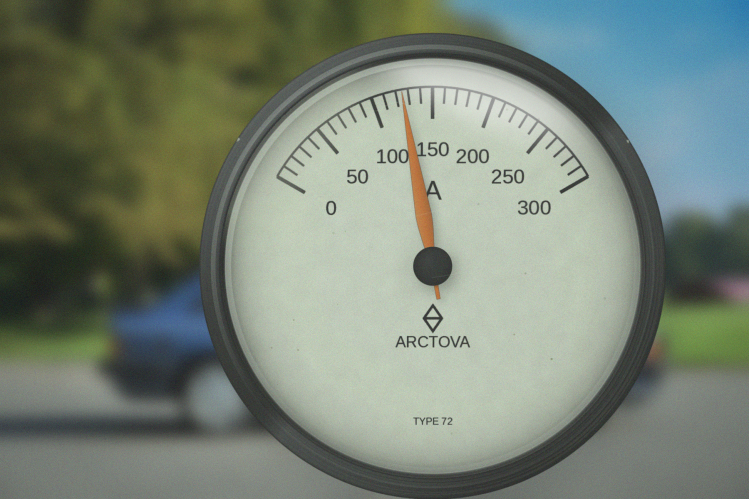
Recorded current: 125 A
